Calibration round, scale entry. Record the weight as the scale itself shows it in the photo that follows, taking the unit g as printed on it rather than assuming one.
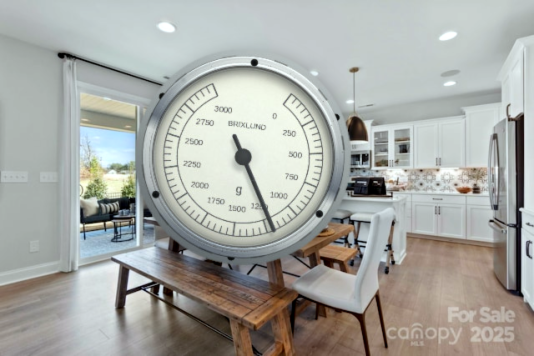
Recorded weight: 1200 g
